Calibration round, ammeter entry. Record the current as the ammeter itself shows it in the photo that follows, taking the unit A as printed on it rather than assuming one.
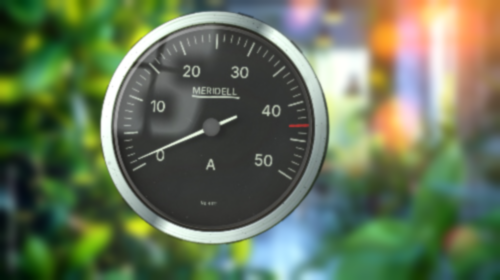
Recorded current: 1 A
